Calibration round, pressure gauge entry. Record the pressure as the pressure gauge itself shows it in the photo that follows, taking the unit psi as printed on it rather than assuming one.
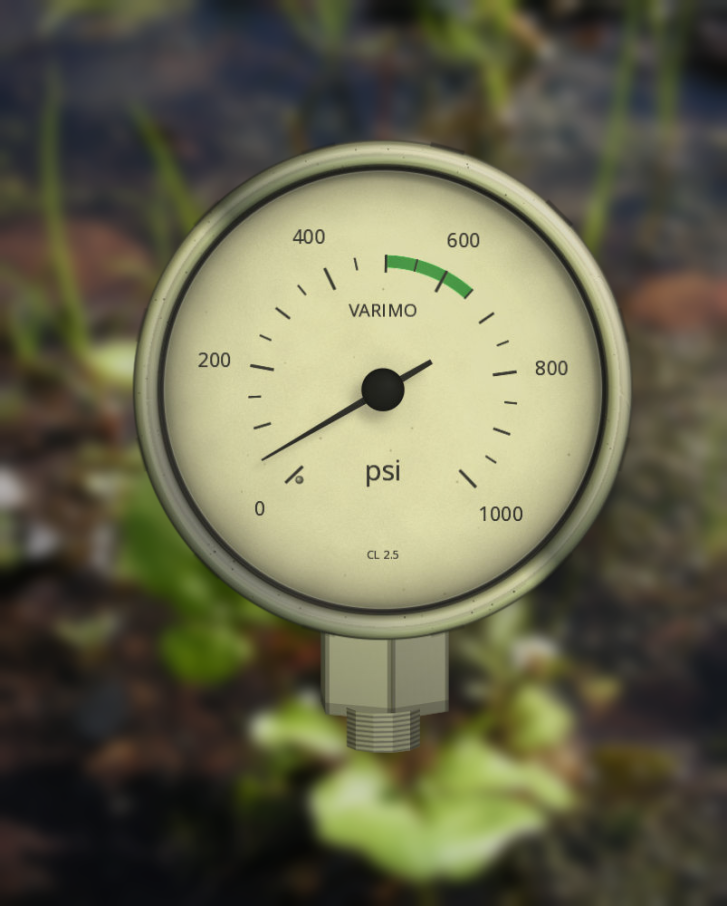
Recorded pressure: 50 psi
